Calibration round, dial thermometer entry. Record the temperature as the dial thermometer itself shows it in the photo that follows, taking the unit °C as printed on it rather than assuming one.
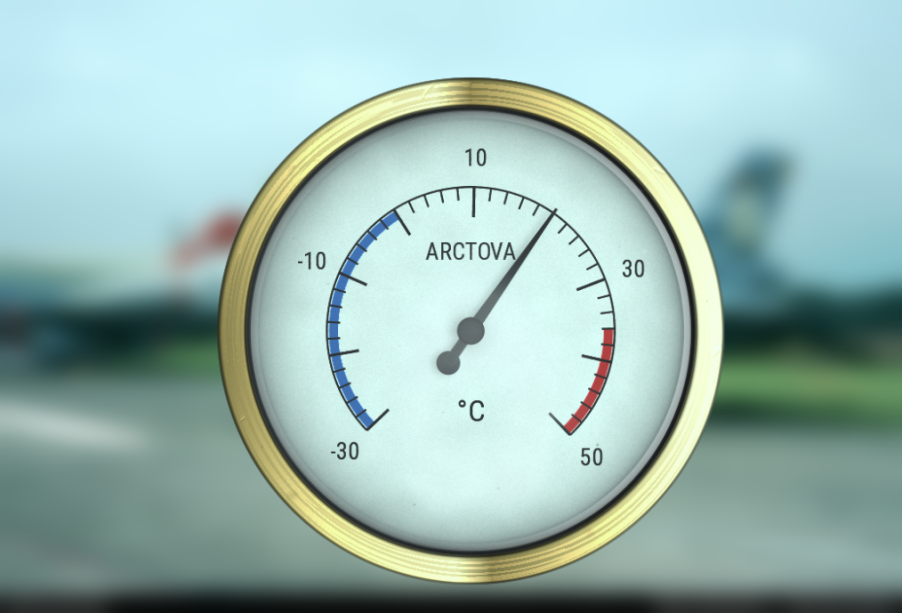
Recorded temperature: 20 °C
